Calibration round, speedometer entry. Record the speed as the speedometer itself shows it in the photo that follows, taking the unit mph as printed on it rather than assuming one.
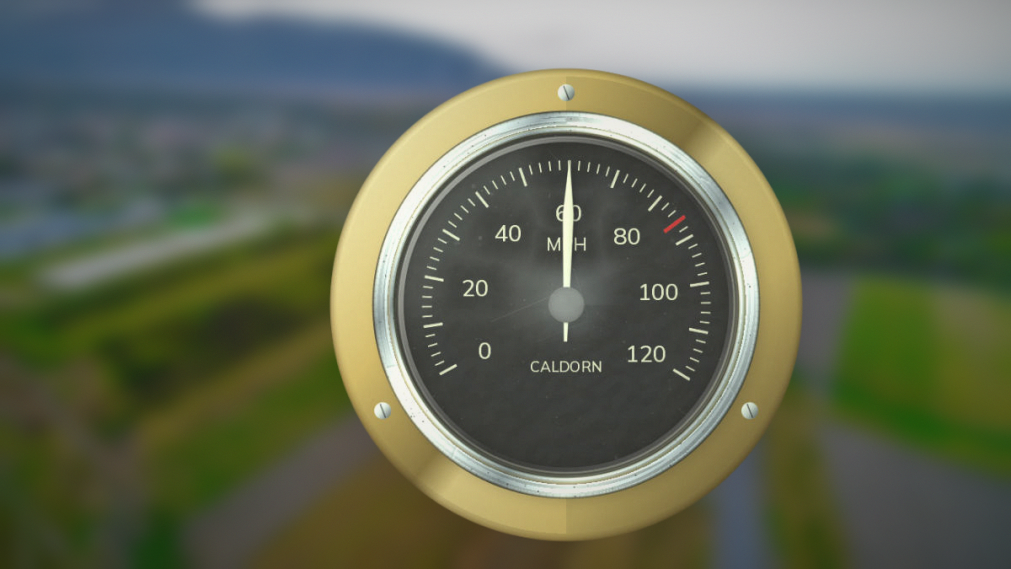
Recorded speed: 60 mph
